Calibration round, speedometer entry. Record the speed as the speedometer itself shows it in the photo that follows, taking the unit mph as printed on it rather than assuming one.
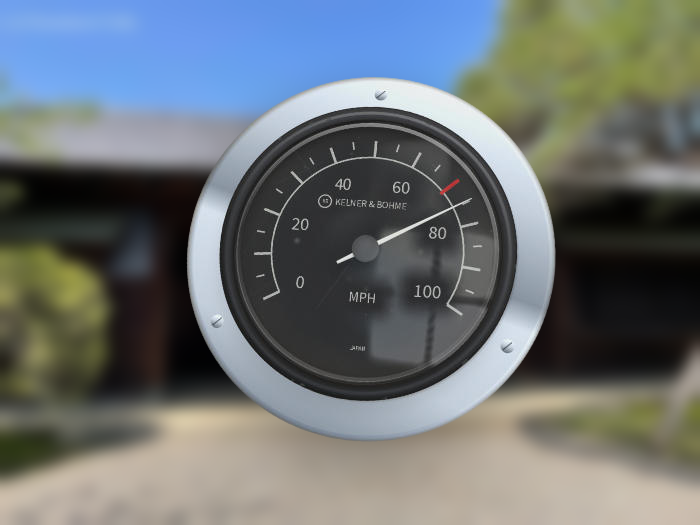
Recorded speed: 75 mph
